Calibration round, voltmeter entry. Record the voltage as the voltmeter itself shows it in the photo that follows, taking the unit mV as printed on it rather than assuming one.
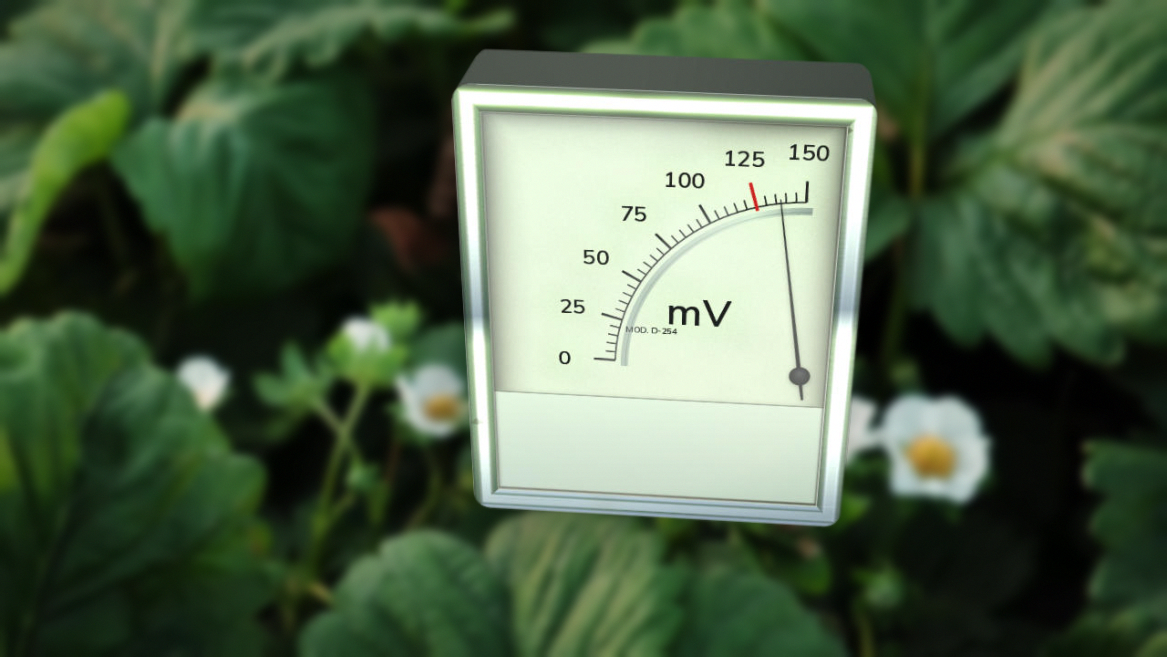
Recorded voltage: 137.5 mV
